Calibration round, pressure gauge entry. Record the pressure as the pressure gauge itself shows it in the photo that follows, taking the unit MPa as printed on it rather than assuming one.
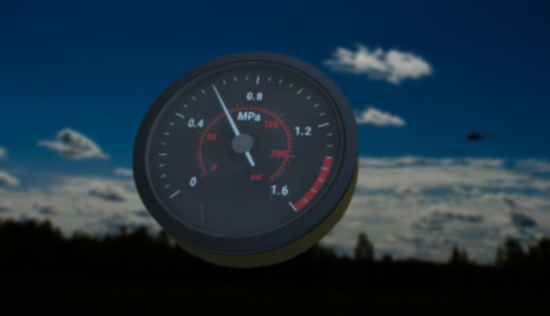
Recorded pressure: 0.6 MPa
